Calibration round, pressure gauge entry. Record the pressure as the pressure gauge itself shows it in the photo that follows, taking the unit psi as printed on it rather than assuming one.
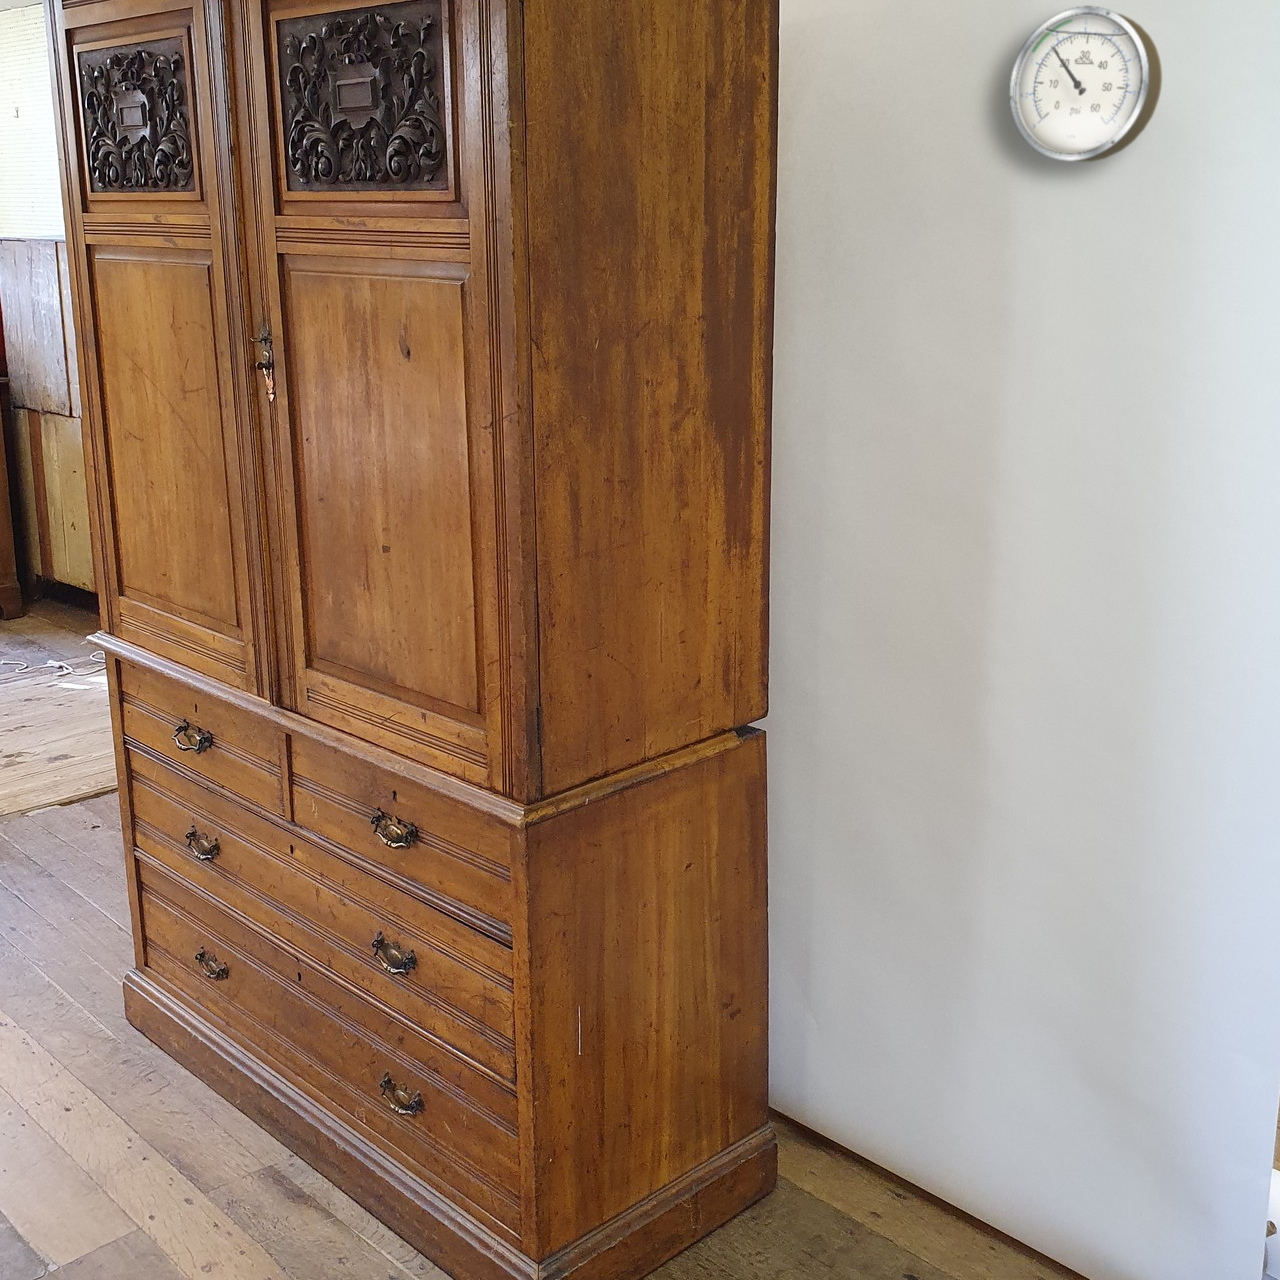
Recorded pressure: 20 psi
